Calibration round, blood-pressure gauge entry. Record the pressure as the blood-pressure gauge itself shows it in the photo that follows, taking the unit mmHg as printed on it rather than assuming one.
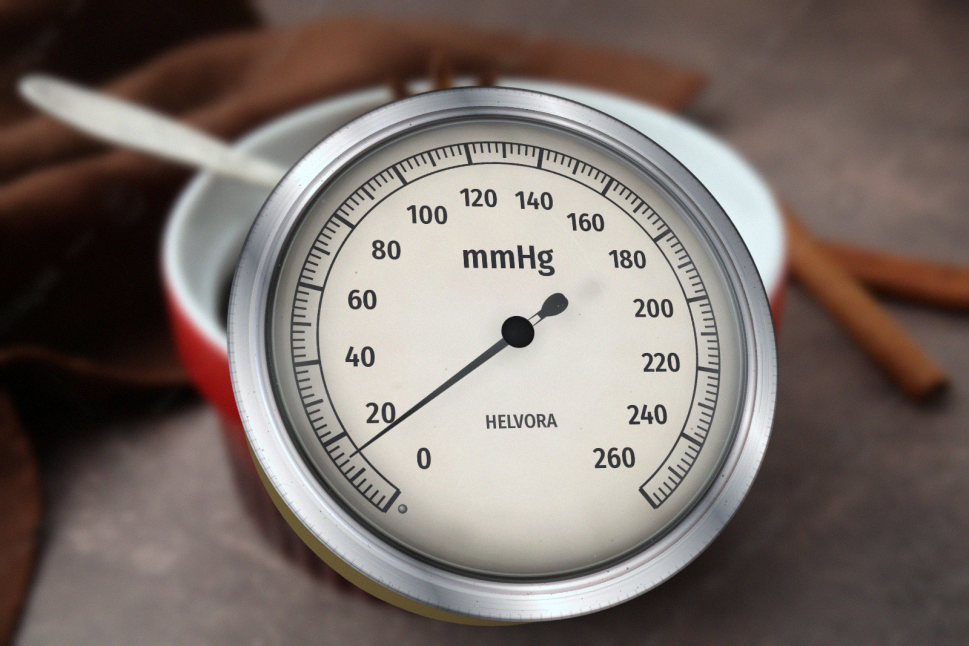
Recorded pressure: 14 mmHg
